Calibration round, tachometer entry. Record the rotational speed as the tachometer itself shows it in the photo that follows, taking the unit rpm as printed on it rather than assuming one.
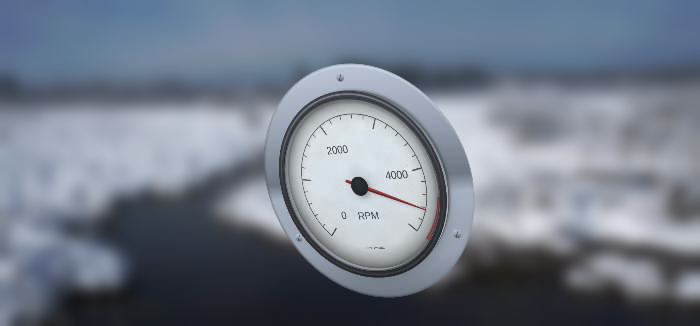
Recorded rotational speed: 4600 rpm
